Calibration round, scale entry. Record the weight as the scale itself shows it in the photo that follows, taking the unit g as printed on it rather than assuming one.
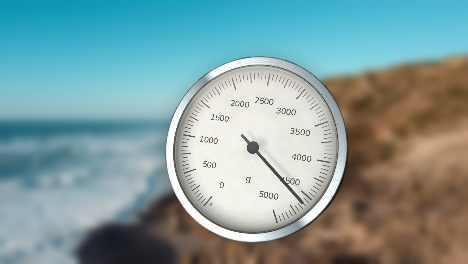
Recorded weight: 4600 g
